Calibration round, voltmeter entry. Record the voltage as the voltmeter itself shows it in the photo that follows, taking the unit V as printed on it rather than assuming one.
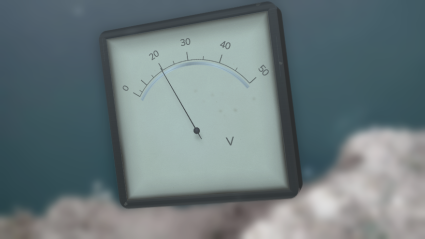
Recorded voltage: 20 V
